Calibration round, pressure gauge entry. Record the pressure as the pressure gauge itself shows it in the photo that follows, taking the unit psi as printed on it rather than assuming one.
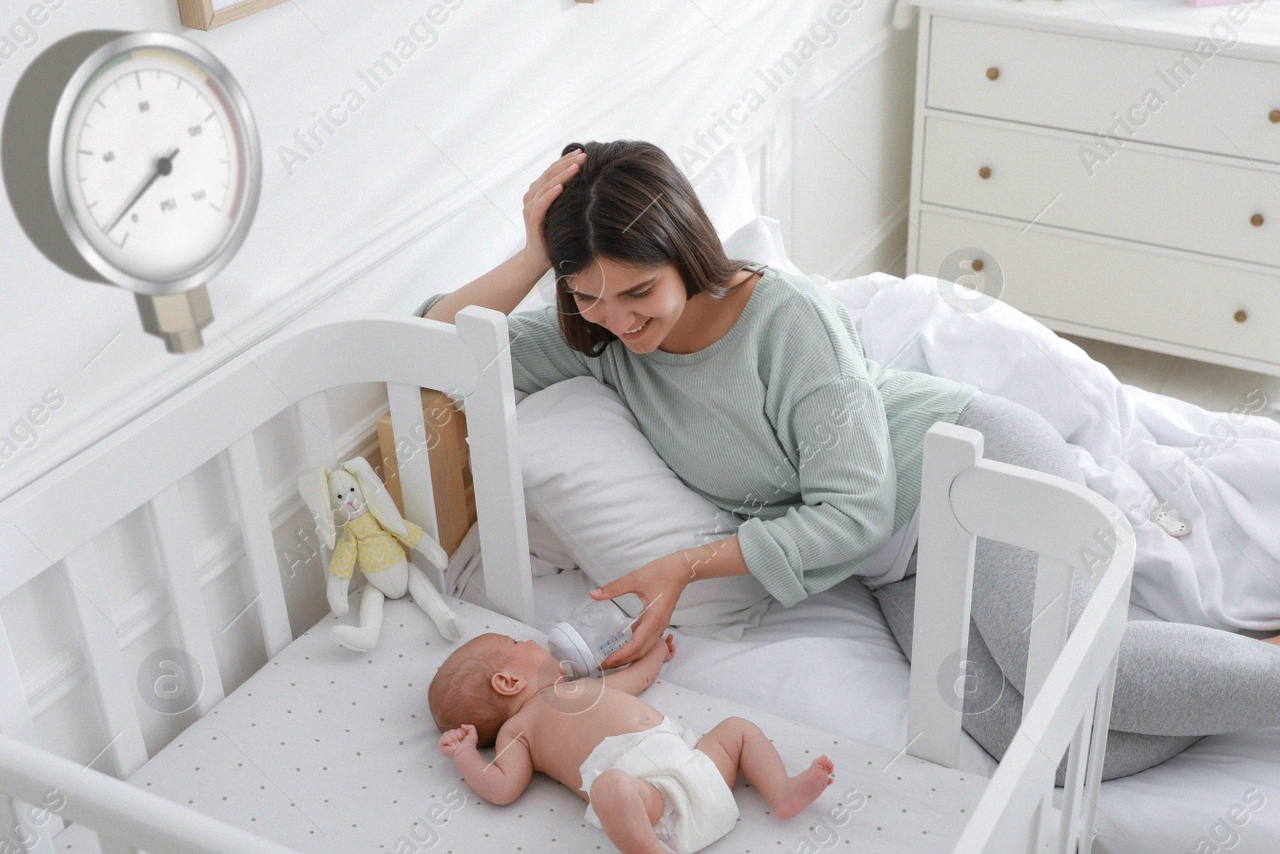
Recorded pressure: 10 psi
